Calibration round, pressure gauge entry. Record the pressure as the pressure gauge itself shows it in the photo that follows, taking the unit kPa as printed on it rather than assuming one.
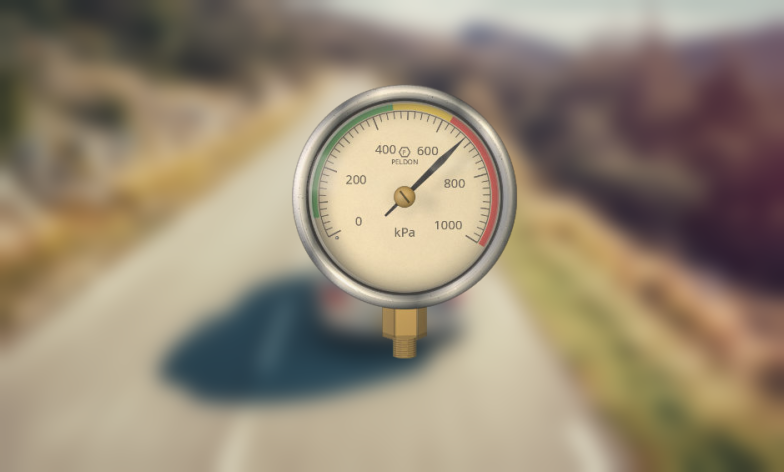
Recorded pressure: 680 kPa
